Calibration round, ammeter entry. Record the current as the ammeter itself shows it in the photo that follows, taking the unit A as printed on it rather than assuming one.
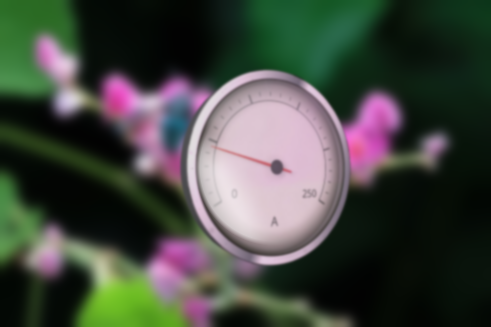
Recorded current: 45 A
